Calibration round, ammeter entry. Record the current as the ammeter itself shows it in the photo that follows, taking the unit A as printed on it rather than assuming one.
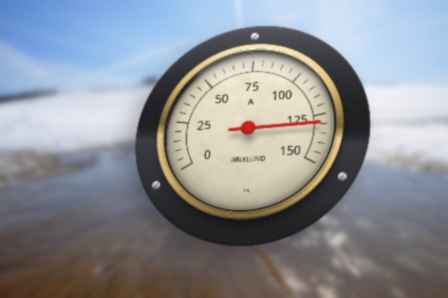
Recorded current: 130 A
